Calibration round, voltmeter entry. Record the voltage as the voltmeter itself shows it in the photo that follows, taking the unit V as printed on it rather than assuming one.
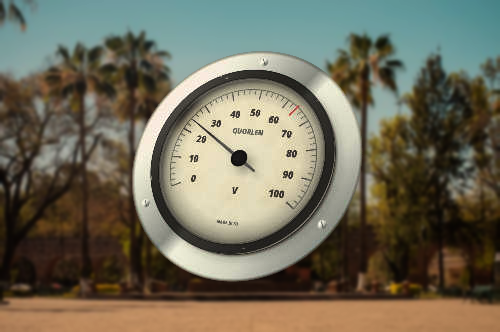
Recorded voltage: 24 V
